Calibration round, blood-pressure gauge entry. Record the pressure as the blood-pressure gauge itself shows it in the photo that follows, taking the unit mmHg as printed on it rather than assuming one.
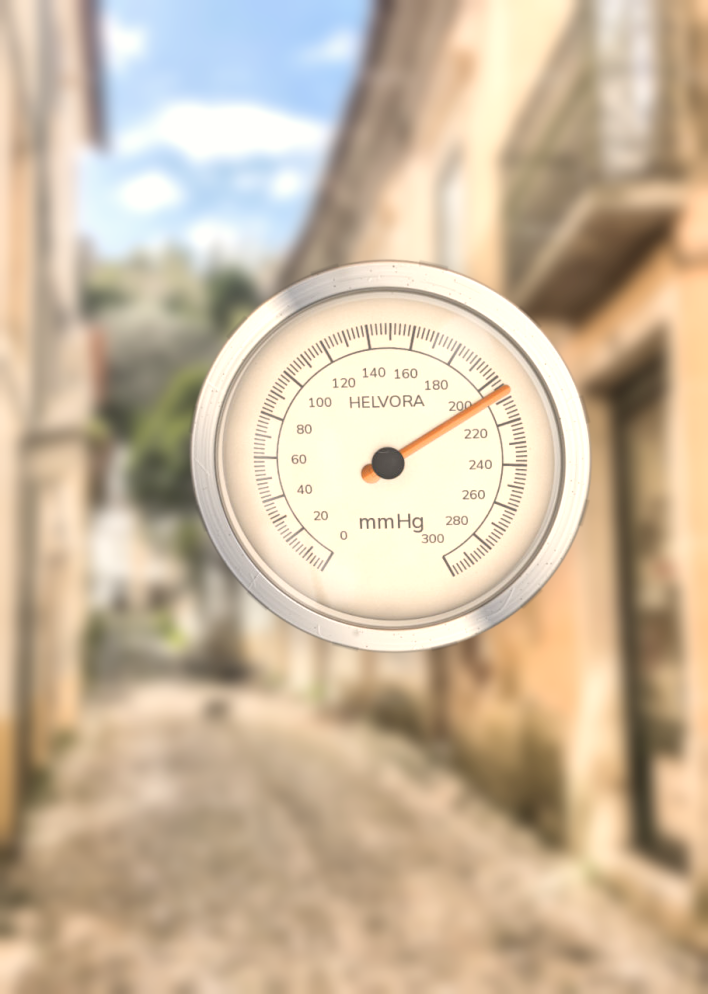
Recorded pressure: 206 mmHg
